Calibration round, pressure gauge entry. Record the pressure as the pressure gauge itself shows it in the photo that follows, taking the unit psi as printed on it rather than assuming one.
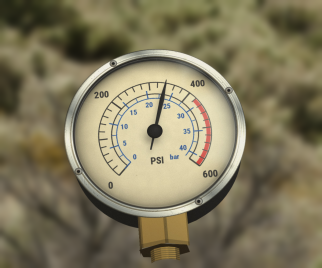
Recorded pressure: 340 psi
